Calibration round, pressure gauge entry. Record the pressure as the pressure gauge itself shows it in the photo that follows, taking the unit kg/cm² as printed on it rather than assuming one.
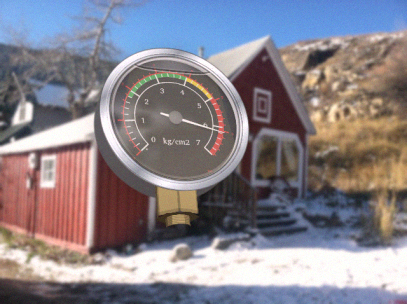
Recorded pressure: 6.2 kg/cm²
